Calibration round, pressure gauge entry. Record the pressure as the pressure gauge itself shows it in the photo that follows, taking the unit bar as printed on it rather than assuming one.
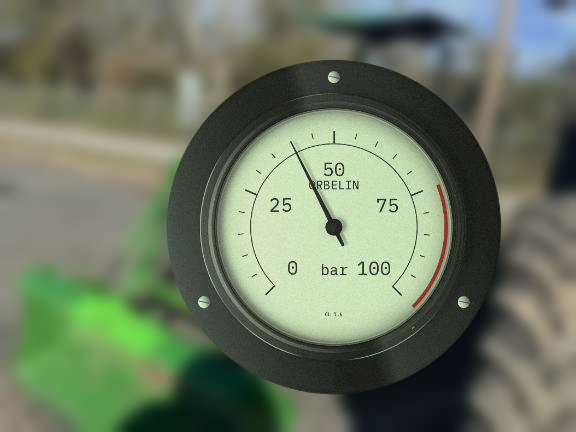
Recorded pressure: 40 bar
